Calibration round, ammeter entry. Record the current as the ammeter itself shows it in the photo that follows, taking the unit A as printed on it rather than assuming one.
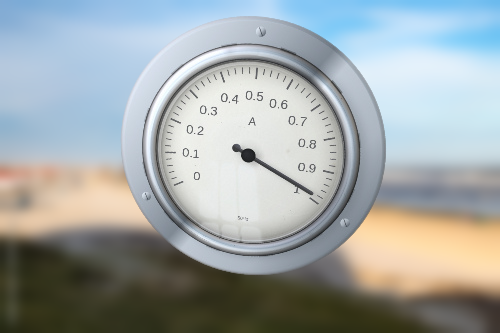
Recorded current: 0.98 A
